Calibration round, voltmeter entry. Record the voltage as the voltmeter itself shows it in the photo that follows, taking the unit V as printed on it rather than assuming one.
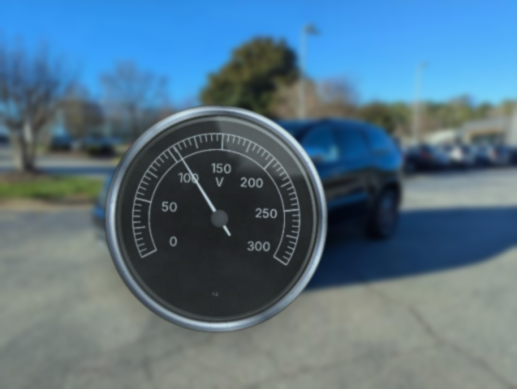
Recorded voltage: 105 V
